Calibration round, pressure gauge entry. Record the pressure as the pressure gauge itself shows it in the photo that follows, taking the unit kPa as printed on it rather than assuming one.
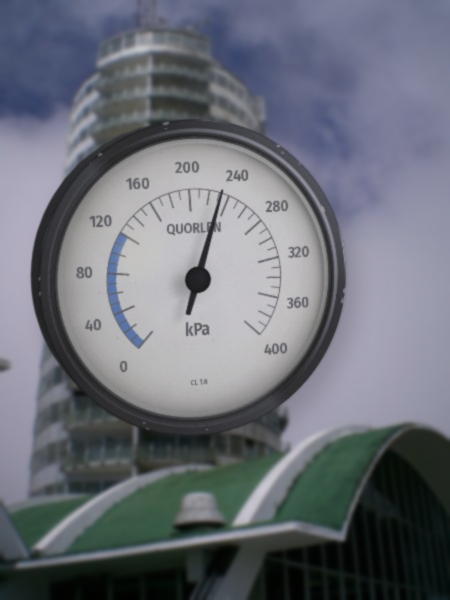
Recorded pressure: 230 kPa
